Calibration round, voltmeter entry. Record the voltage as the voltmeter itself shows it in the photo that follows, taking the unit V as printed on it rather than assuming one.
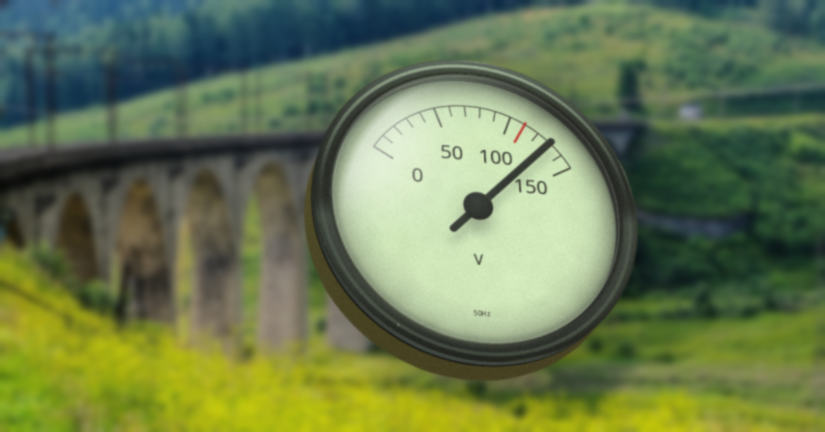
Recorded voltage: 130 V
